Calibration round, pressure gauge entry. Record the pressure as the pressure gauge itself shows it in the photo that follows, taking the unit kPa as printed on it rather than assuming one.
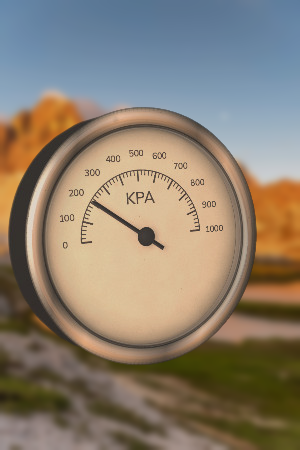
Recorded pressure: 200 kPa
